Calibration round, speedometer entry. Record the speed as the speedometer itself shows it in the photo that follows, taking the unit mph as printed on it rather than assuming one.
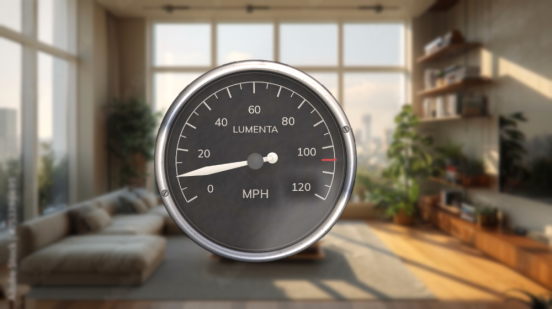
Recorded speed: 10 mph
